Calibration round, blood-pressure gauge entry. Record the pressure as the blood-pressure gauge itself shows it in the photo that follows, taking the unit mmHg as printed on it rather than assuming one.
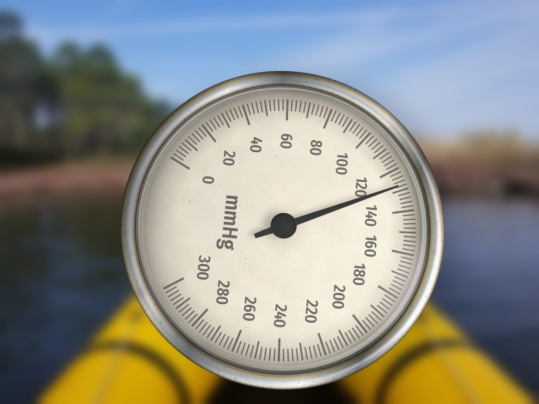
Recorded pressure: 128 mmHg
